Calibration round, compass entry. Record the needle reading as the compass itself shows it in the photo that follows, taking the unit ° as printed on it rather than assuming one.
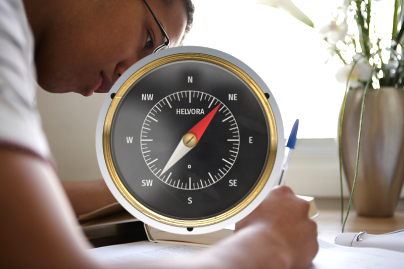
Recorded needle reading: 40 °
